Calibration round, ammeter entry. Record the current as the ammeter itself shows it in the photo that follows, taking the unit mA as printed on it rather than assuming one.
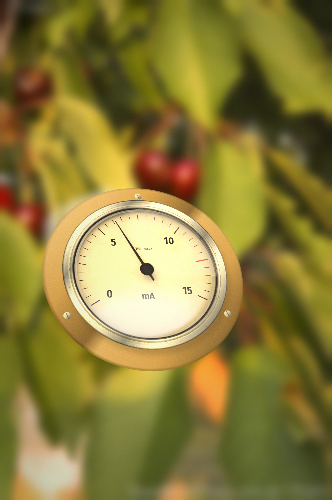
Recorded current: 6 mA
